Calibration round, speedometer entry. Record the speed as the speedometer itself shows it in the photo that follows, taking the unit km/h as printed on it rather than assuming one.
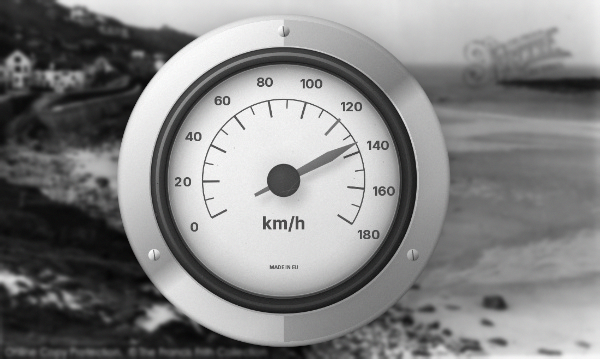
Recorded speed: 135 km/h
